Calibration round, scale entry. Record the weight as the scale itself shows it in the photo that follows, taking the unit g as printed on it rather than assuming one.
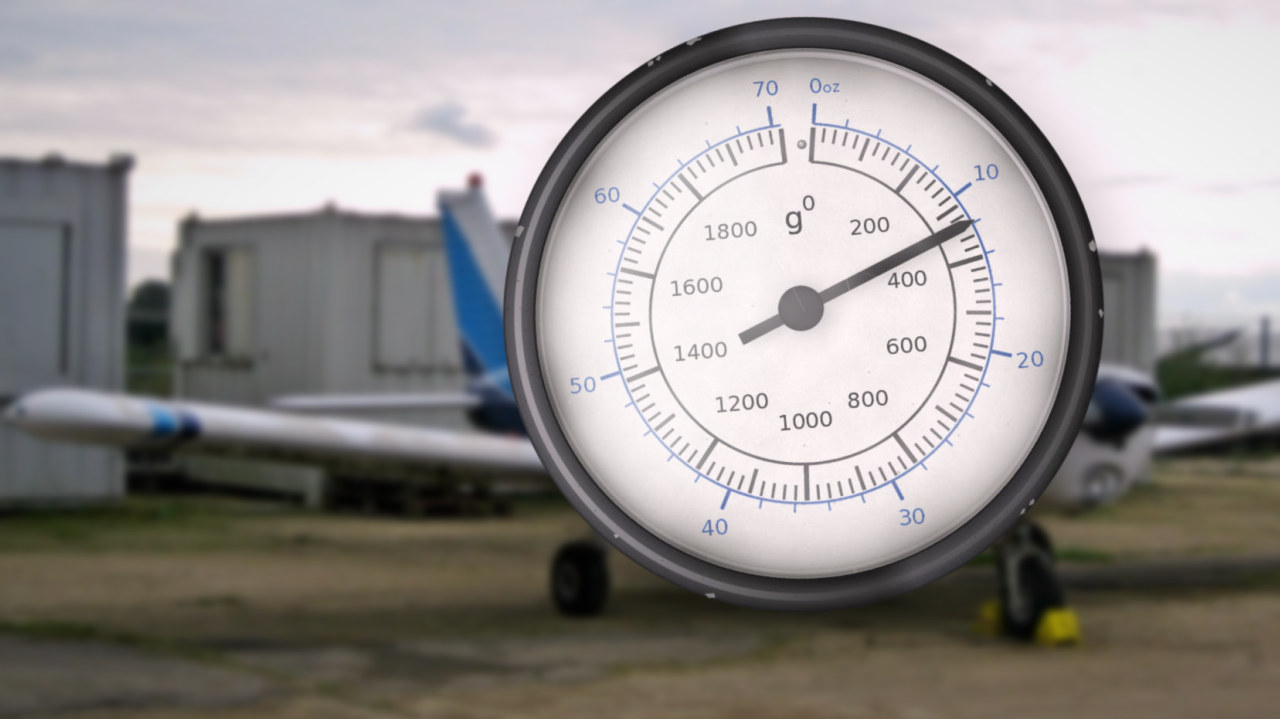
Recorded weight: 340 g
